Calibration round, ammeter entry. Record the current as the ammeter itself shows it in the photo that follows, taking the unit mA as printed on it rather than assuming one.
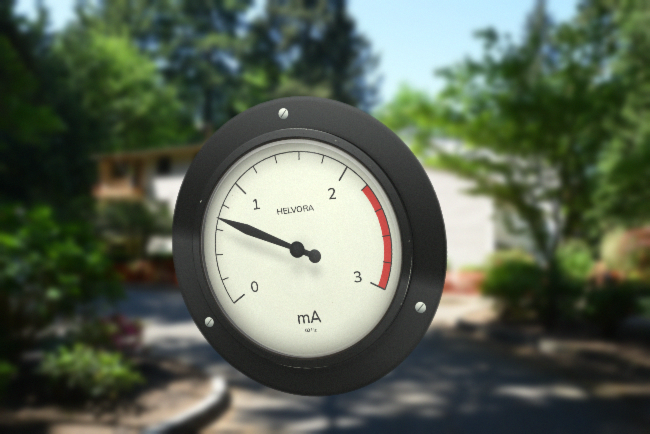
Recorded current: 0.7 mA
